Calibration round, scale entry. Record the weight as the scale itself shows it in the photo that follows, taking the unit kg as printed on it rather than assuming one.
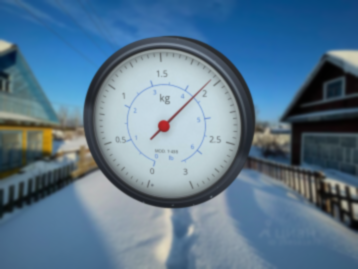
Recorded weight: 1.95 kg
